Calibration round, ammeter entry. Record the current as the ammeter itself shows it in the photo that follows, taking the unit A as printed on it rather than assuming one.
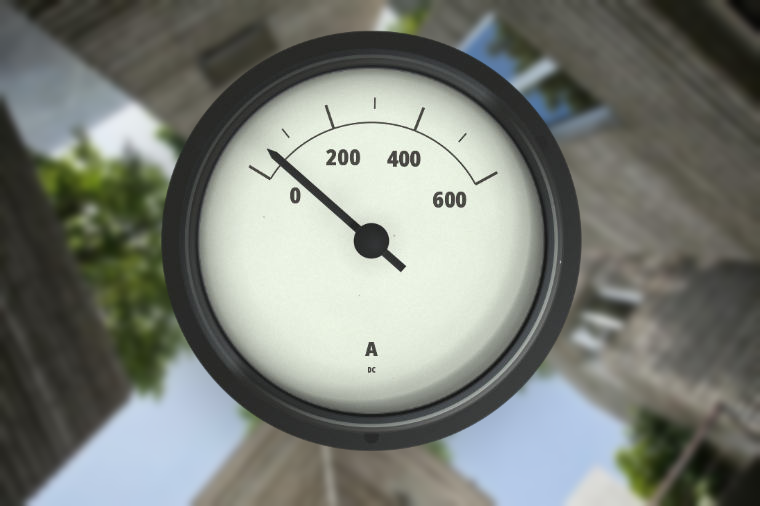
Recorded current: 50 A
